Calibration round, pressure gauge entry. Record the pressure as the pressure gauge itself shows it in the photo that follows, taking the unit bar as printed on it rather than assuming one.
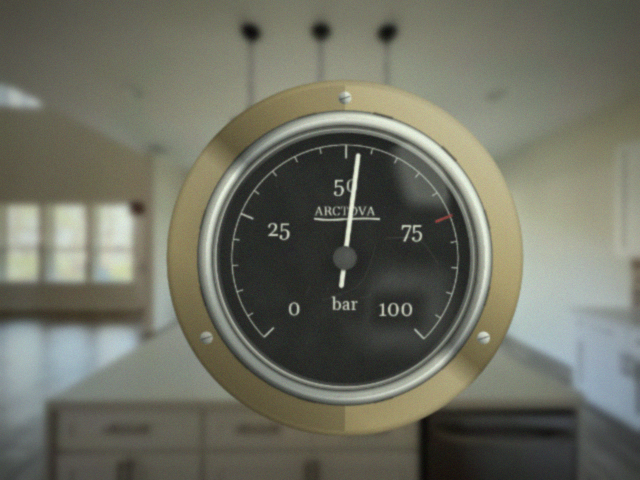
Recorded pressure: 52.5 bar
